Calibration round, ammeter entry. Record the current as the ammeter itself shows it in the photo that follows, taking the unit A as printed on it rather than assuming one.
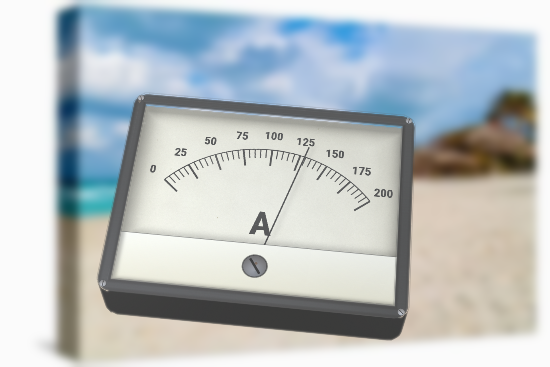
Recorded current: 130 A
